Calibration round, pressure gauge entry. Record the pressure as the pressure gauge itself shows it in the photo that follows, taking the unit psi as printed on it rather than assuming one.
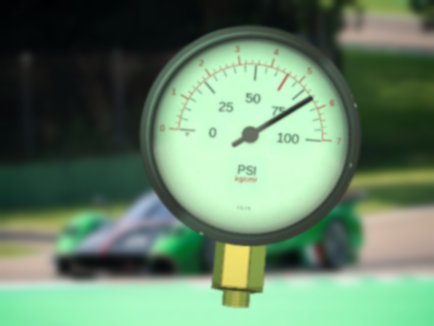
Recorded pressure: 80 psi
